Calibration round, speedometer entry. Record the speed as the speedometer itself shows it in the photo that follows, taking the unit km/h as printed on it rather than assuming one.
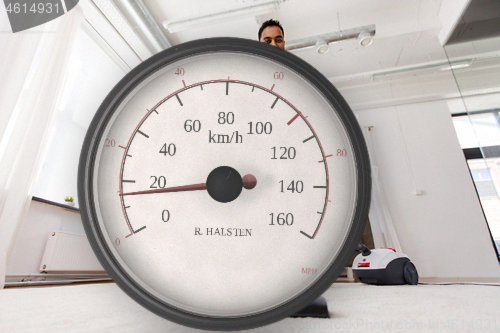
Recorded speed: 15 km/h
